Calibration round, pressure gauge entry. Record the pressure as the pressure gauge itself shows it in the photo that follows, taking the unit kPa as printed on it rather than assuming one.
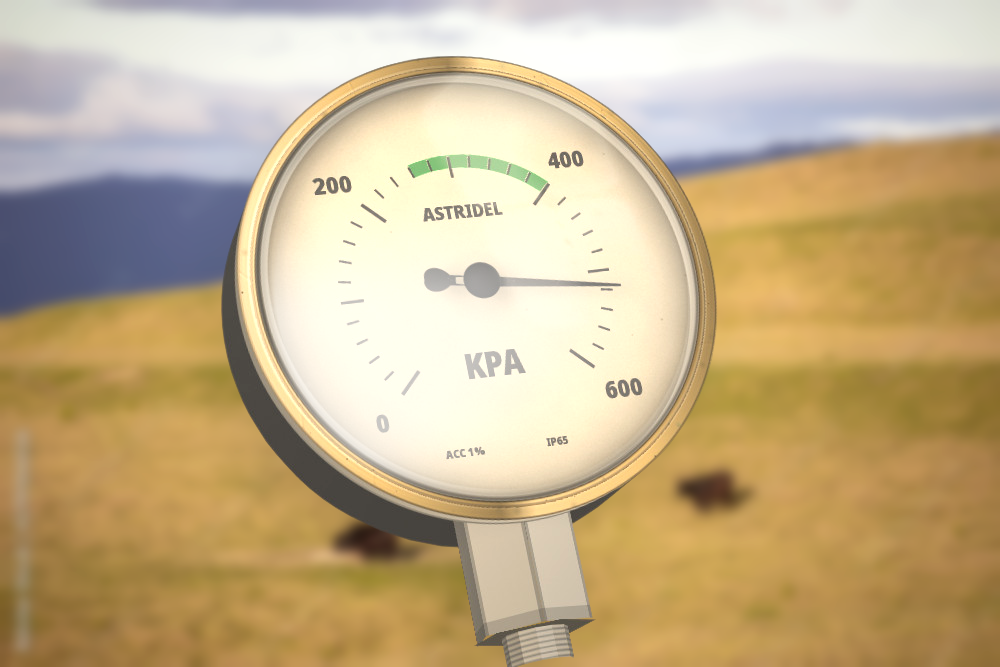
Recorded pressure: 520 kPa
